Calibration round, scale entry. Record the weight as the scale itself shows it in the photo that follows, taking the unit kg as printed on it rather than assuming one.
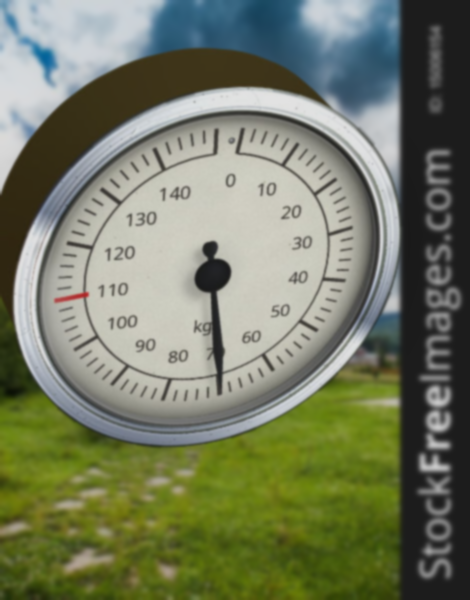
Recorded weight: 70 kg
